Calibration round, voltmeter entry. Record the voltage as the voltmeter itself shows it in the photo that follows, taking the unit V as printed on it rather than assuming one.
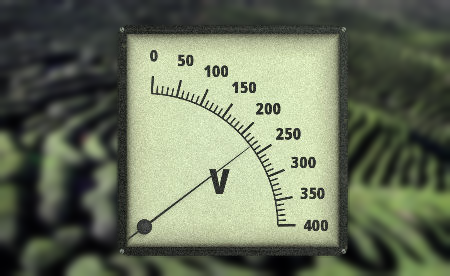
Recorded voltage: 230 V
